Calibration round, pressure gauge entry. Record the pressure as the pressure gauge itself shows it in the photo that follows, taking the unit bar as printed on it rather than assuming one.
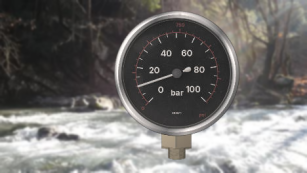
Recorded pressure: 10 bar
